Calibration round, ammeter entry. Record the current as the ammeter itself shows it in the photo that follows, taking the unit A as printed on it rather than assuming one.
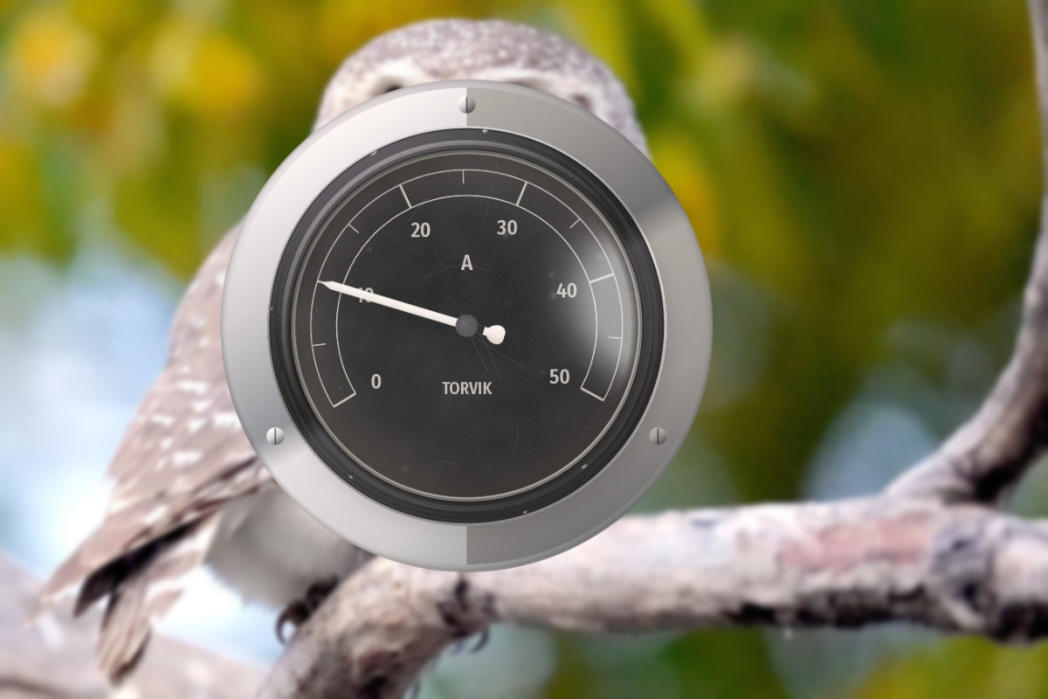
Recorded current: 10 A
